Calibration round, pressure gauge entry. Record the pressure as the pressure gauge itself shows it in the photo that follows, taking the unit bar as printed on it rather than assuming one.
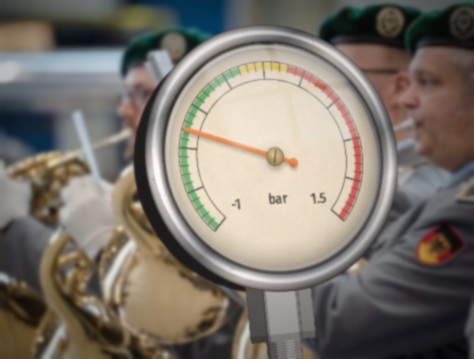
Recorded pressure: -0.4 bar
